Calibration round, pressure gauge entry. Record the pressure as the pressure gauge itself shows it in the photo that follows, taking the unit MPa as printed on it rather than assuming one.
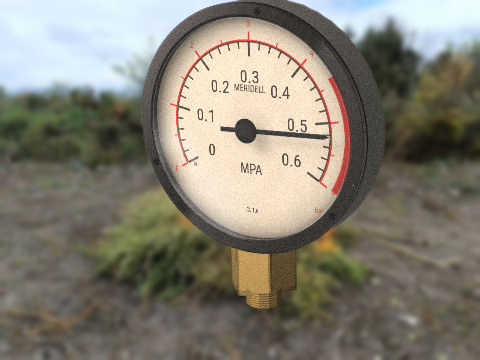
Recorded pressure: 0.52 MPa
